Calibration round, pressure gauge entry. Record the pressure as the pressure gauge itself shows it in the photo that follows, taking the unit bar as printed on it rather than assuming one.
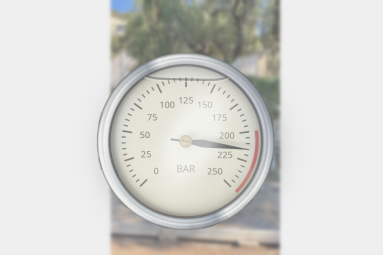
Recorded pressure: 215 bar
